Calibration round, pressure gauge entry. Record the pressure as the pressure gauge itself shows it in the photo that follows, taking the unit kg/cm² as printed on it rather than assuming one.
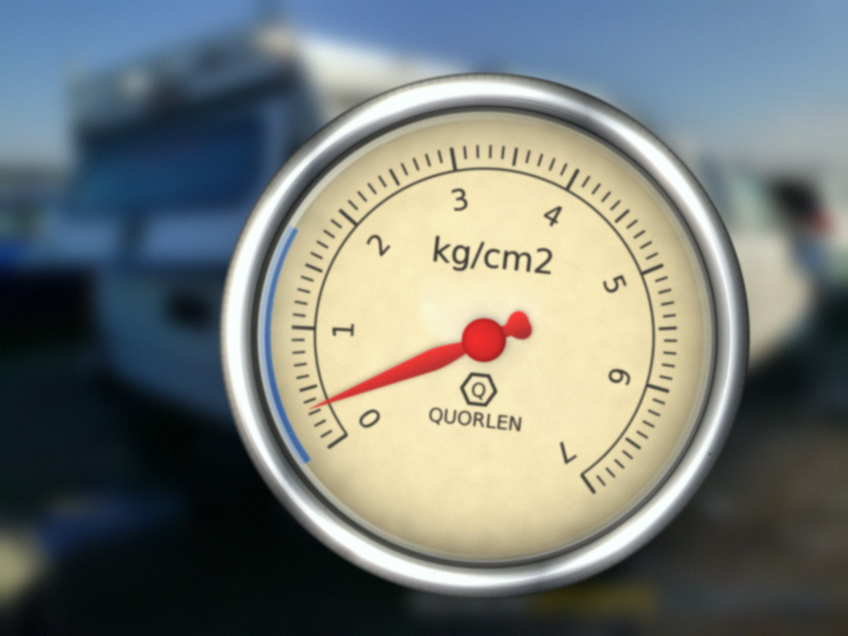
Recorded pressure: 0.35 kg/cm²
